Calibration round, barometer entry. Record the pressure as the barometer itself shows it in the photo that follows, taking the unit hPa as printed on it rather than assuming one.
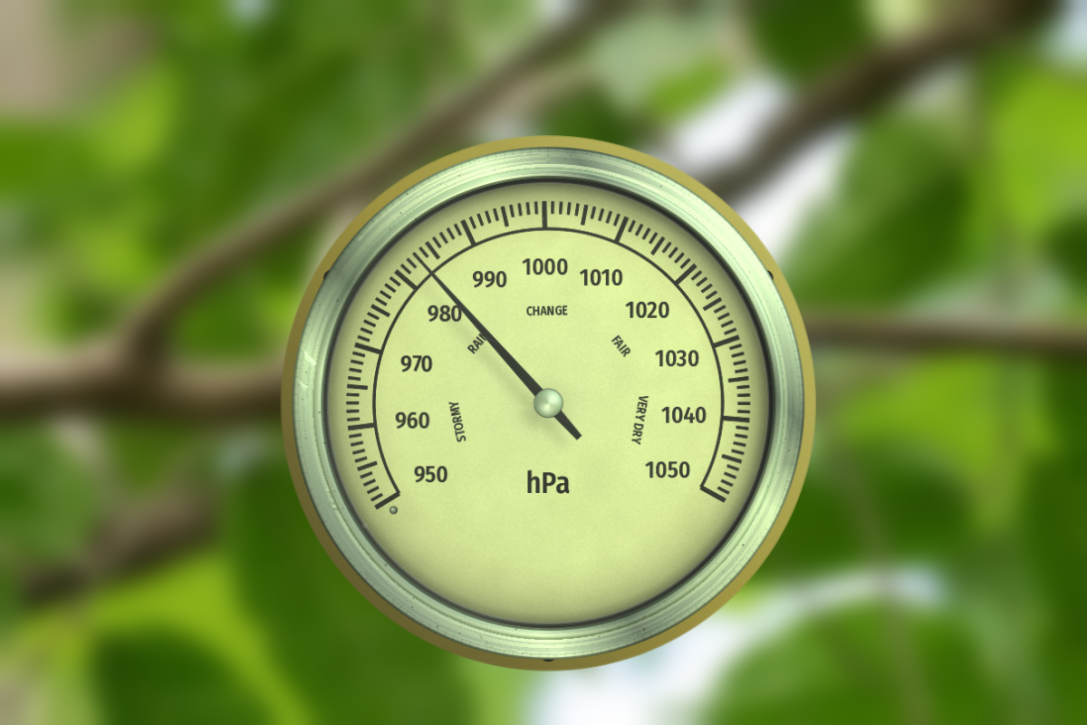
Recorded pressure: 983 hPa
